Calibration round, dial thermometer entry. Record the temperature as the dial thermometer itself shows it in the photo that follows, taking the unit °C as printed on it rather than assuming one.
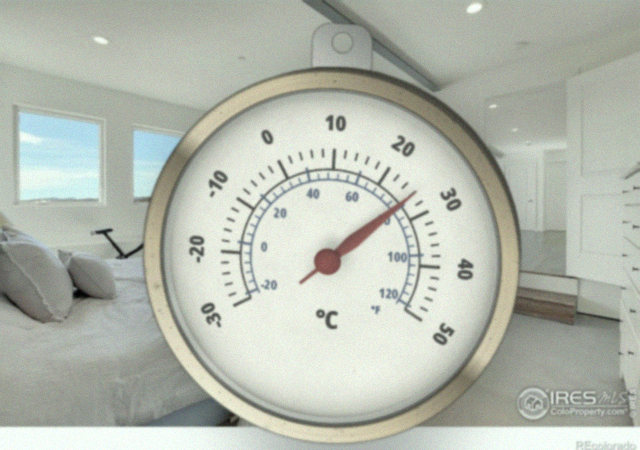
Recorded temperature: 26 °C
